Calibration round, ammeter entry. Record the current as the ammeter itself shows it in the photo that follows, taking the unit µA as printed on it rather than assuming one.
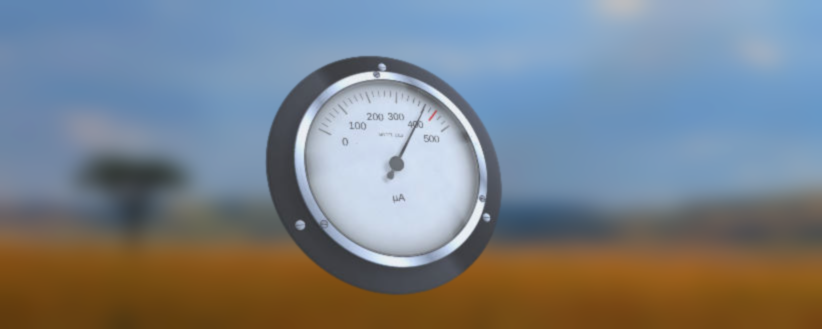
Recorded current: 400 µA
